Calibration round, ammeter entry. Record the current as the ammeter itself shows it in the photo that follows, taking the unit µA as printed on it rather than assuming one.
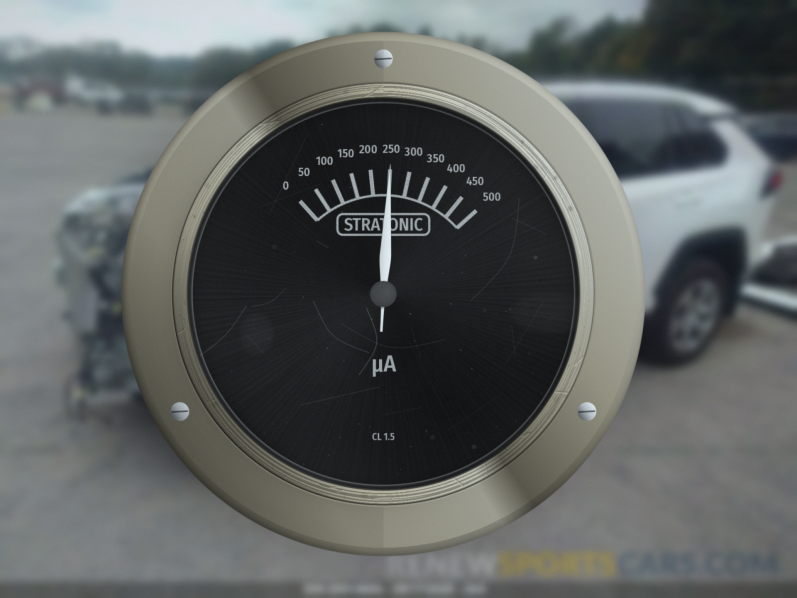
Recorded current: 250 µA
